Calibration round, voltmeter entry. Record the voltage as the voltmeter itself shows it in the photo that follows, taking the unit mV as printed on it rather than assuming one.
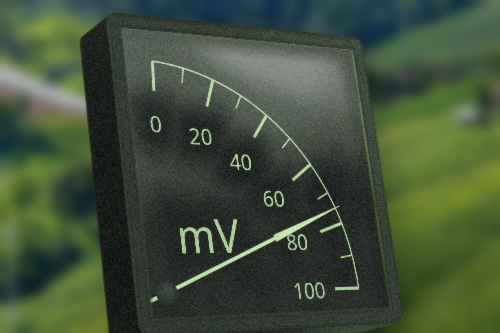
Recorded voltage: 75 mV
